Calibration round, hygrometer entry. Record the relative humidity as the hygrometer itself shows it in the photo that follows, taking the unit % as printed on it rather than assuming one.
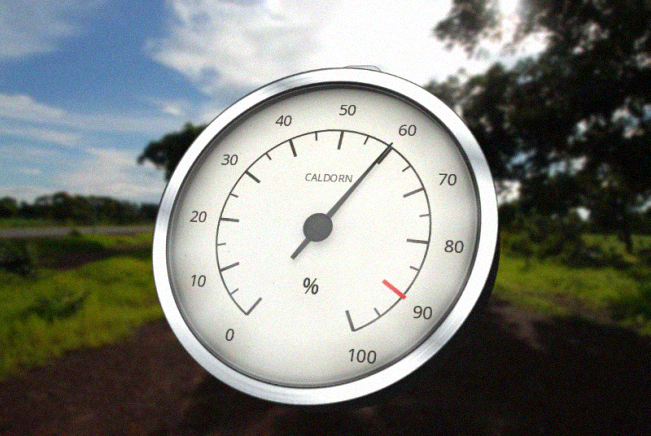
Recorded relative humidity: 60 %
